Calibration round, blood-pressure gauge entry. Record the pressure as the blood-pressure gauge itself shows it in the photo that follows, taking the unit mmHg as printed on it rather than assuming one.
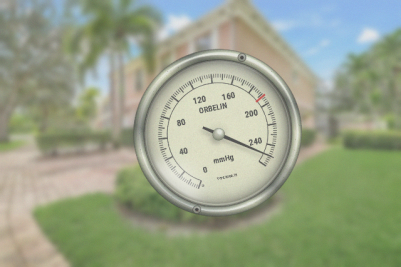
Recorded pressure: 250 mmHg
